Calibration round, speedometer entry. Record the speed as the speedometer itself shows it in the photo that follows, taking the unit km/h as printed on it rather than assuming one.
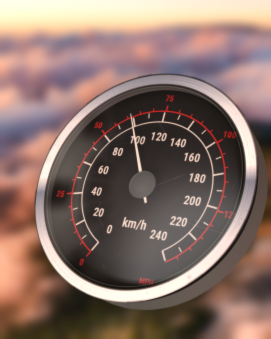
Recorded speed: 100 km/h
